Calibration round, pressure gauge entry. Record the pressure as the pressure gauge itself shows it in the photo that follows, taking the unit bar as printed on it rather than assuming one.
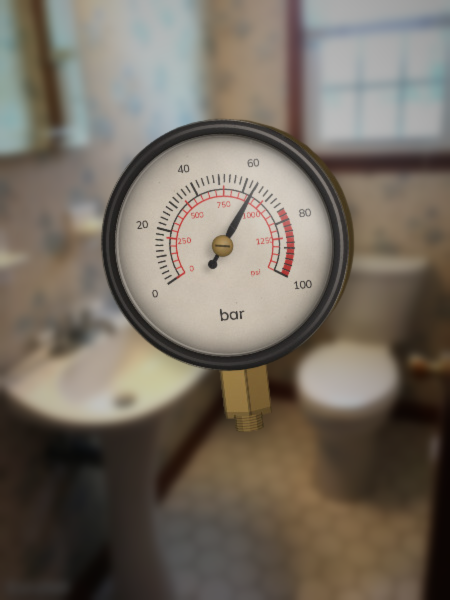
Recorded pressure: 64 bar
